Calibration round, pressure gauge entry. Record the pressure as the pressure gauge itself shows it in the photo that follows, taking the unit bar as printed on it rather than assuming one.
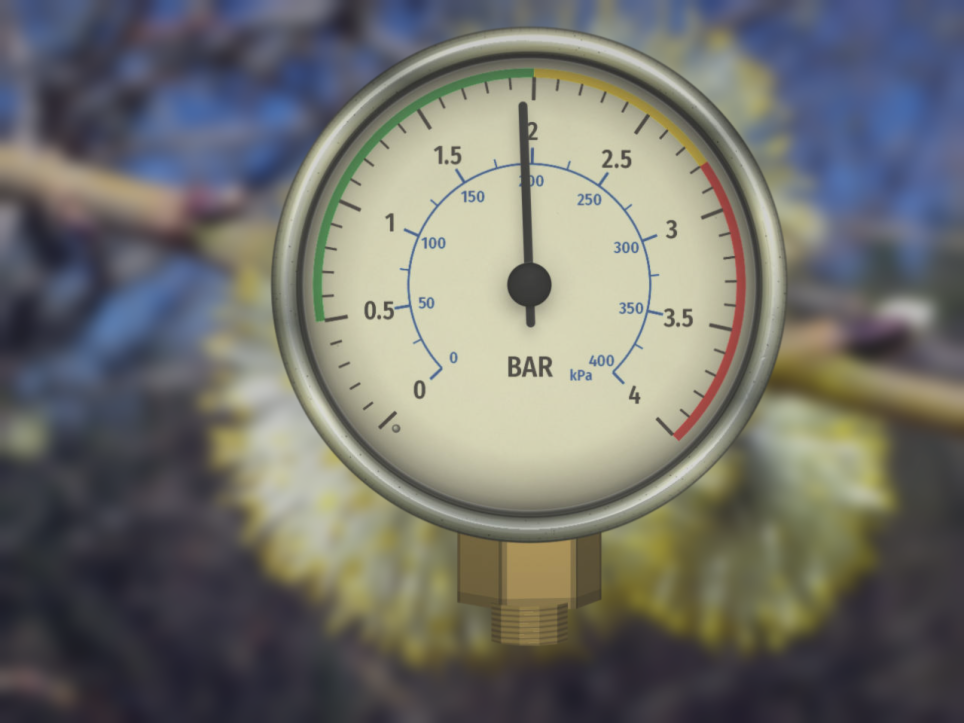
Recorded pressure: 1.95 bar
